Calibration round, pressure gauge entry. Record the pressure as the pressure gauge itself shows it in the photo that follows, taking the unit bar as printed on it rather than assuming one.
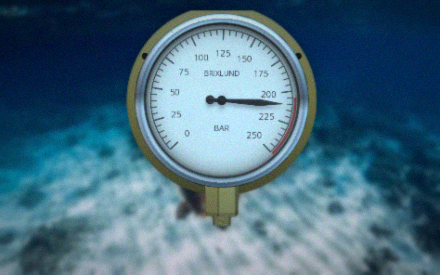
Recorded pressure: 210 bar
